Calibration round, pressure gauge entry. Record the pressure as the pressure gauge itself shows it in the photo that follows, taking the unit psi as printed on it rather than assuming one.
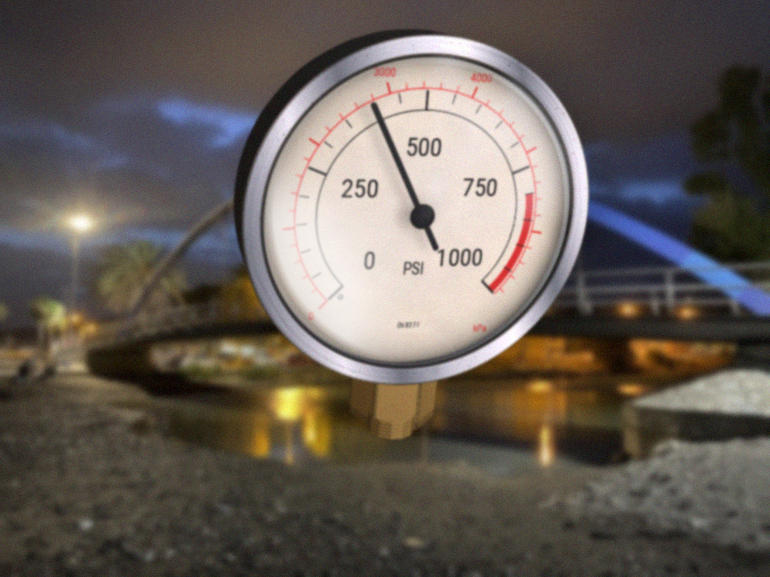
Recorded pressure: 400 psi
